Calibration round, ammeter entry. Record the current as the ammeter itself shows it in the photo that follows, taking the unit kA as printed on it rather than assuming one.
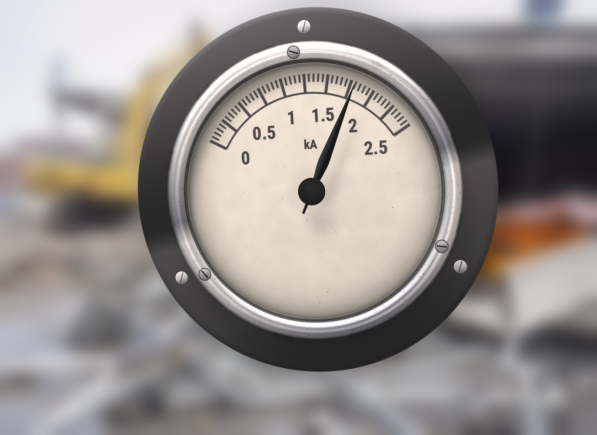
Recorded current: 1.8 kA
